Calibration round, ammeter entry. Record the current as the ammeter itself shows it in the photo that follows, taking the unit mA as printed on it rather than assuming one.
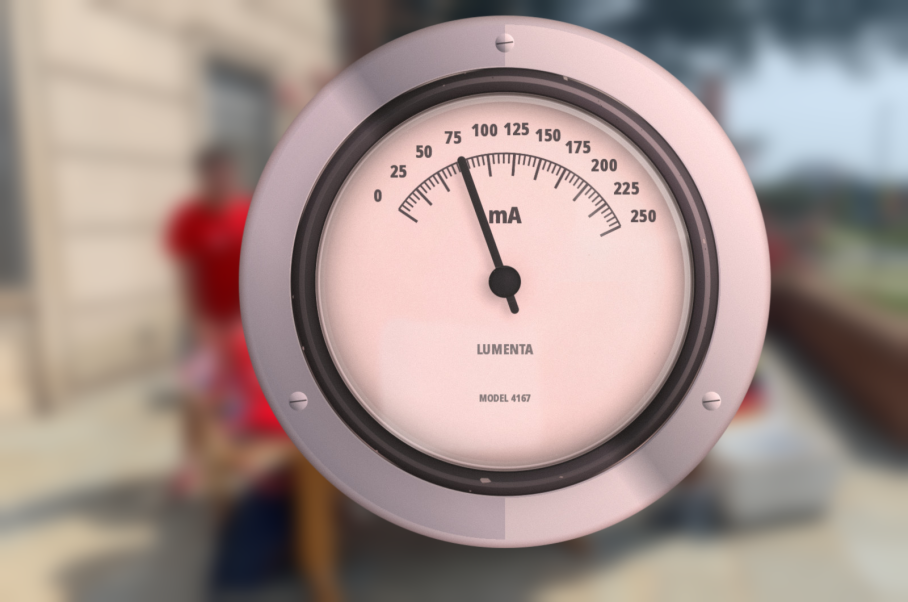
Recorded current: 75 mA
